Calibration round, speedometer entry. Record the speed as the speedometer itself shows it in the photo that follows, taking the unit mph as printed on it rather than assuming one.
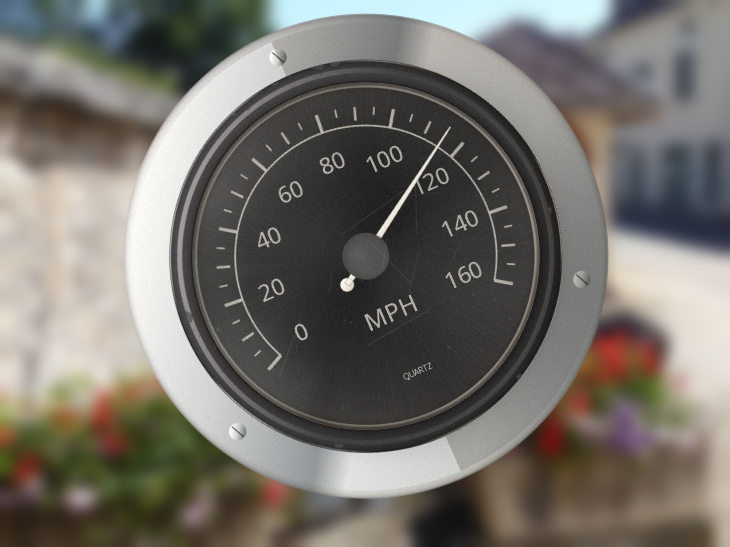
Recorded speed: 115 mph
